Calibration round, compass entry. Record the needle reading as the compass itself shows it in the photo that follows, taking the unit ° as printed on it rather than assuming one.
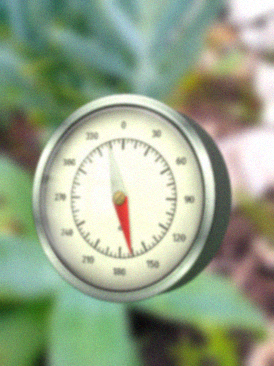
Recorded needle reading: 165 °
